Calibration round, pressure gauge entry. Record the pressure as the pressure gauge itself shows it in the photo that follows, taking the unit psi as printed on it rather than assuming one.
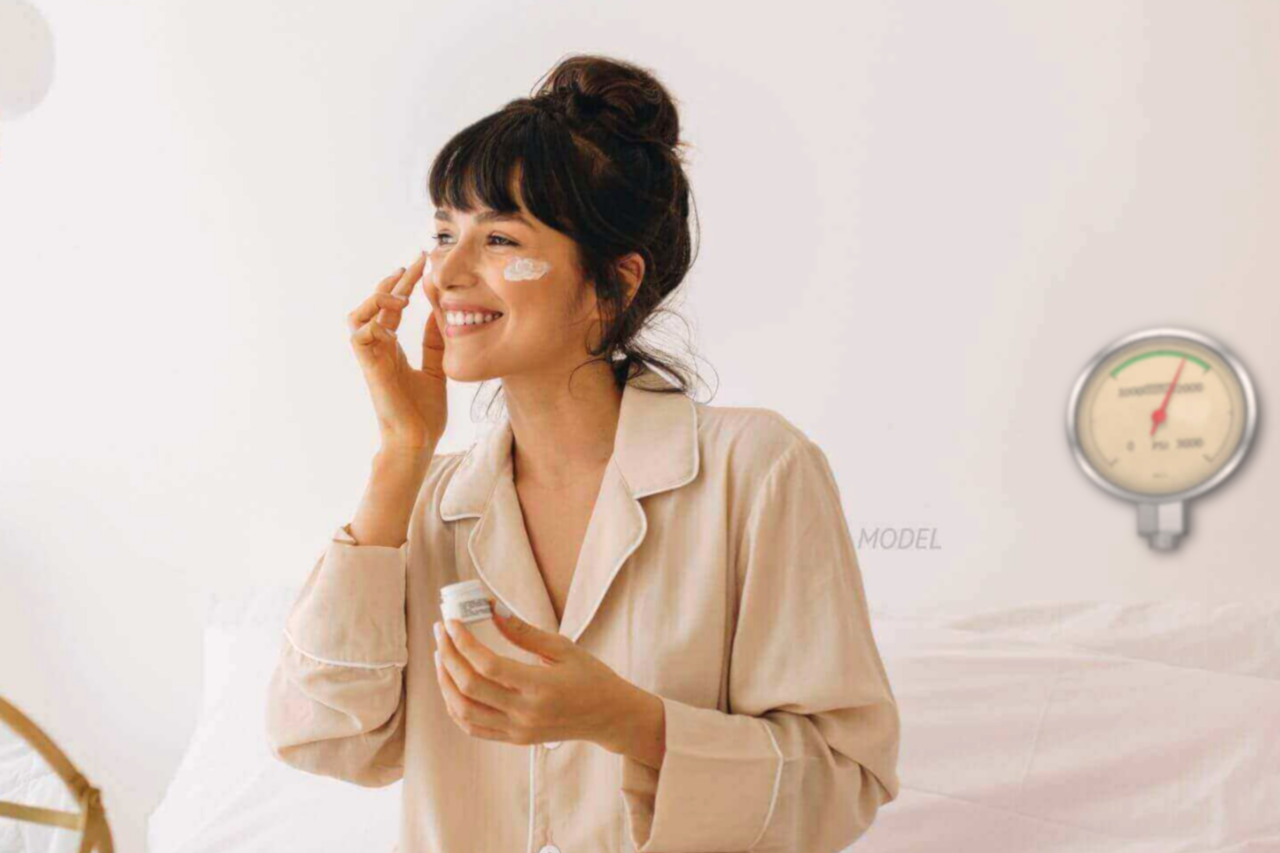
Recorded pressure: 1750 psi
